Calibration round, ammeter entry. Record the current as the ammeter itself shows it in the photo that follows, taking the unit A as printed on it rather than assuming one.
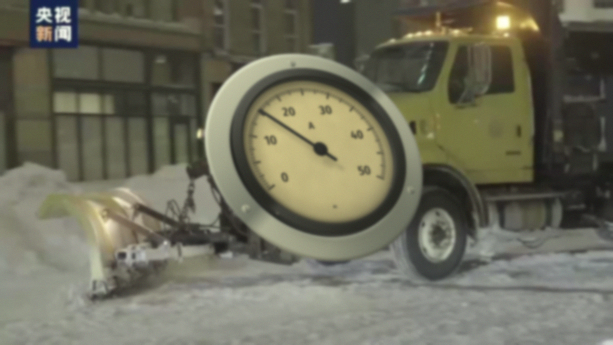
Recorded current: 15 A
